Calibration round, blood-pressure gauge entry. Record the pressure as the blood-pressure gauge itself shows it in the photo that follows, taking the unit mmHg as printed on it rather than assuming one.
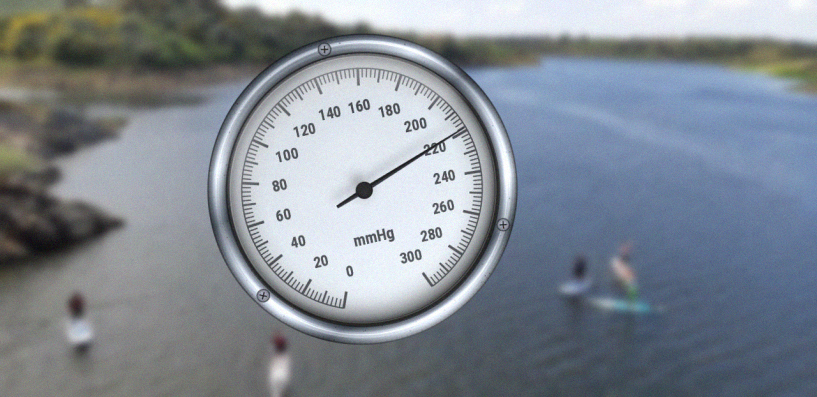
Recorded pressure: 218 mmHg
